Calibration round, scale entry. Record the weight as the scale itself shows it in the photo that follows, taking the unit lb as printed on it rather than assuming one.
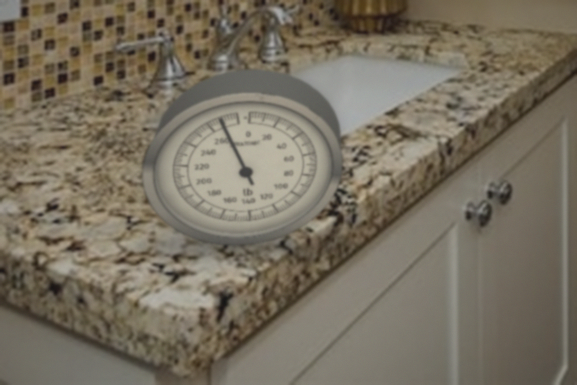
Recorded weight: 270 lb
